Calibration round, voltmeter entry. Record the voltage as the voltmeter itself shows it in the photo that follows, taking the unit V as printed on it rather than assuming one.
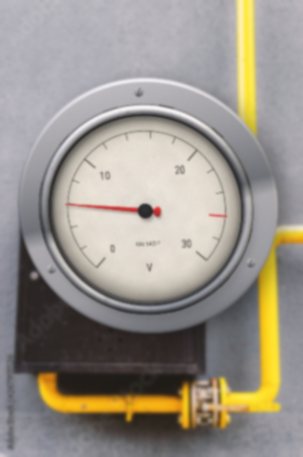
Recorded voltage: 6 V
